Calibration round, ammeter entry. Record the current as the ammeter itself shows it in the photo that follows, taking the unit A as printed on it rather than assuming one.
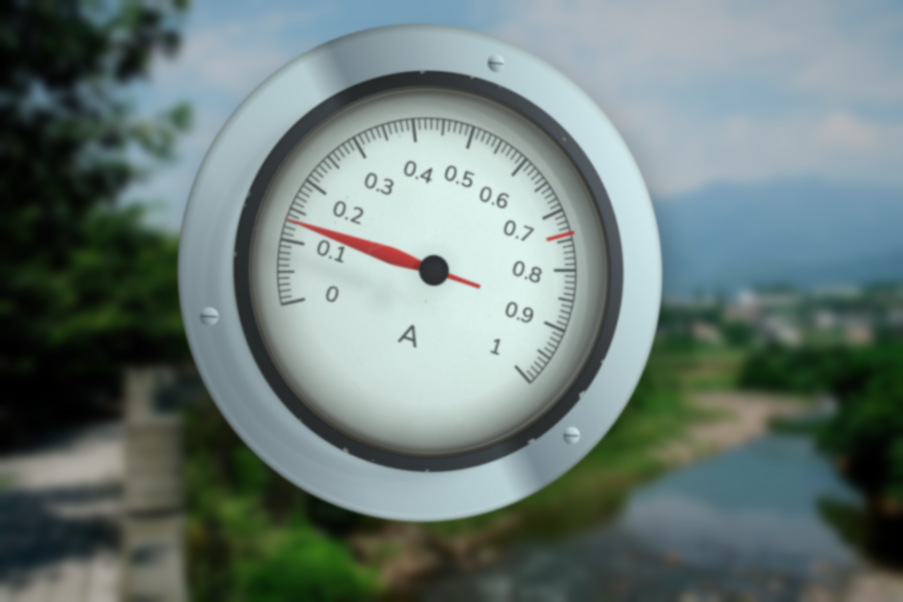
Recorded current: 0.13 A
